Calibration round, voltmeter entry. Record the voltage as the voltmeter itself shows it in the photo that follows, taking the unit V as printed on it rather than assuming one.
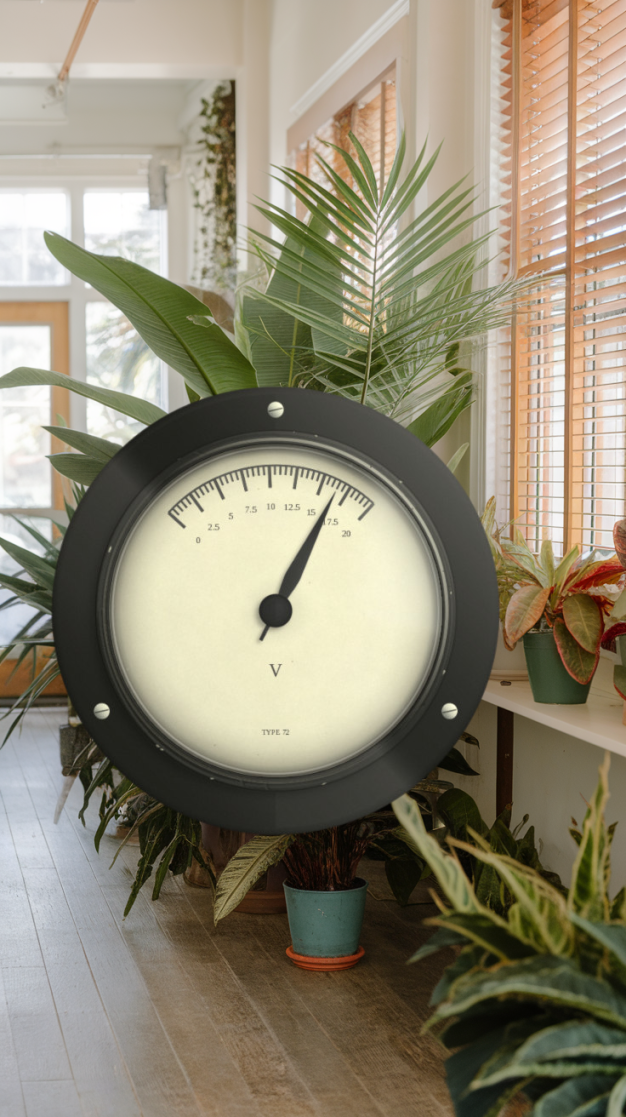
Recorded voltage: 16.5 V
